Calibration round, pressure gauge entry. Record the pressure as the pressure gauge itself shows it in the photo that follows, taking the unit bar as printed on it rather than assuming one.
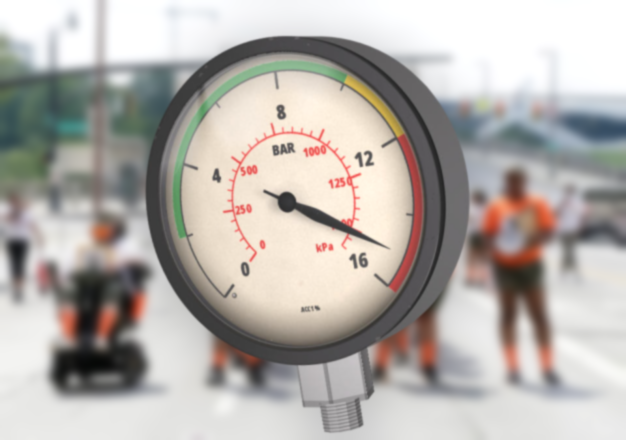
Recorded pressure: 15 bar
